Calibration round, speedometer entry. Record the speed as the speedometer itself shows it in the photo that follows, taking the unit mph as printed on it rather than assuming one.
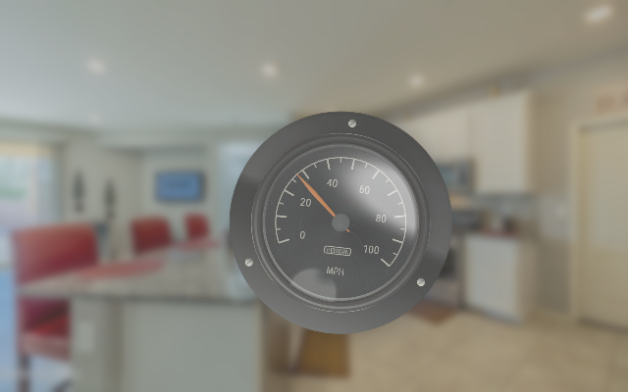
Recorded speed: 27.5 mph
